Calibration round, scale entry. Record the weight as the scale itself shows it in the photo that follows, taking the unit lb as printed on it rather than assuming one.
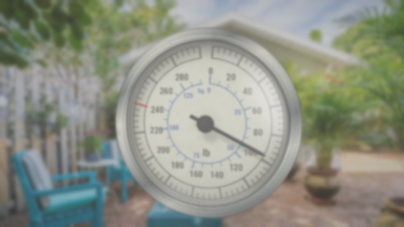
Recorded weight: 96 lb
